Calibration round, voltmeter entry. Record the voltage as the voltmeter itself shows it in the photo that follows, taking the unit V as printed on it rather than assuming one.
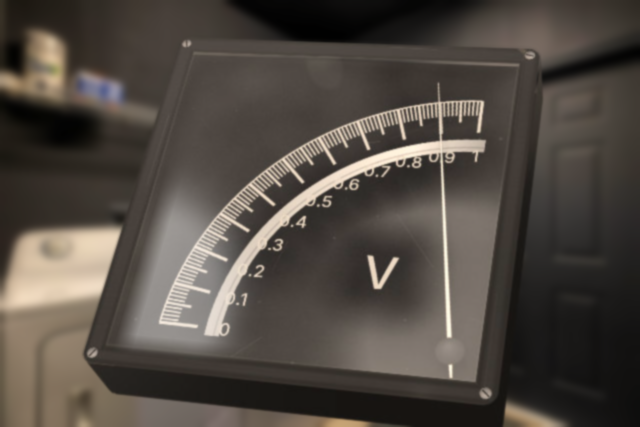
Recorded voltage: 0.9 V
